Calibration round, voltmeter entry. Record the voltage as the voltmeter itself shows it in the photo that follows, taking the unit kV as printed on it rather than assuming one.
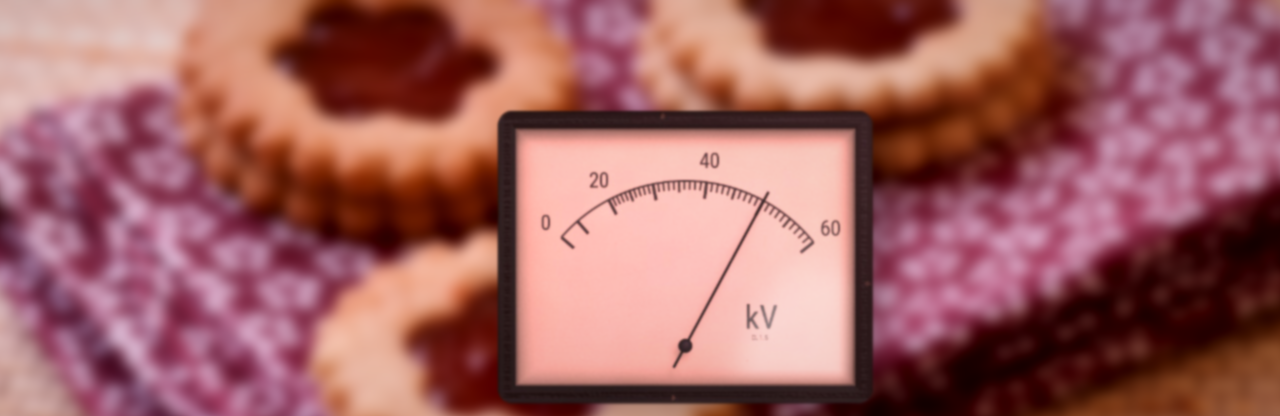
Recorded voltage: 50 kV
